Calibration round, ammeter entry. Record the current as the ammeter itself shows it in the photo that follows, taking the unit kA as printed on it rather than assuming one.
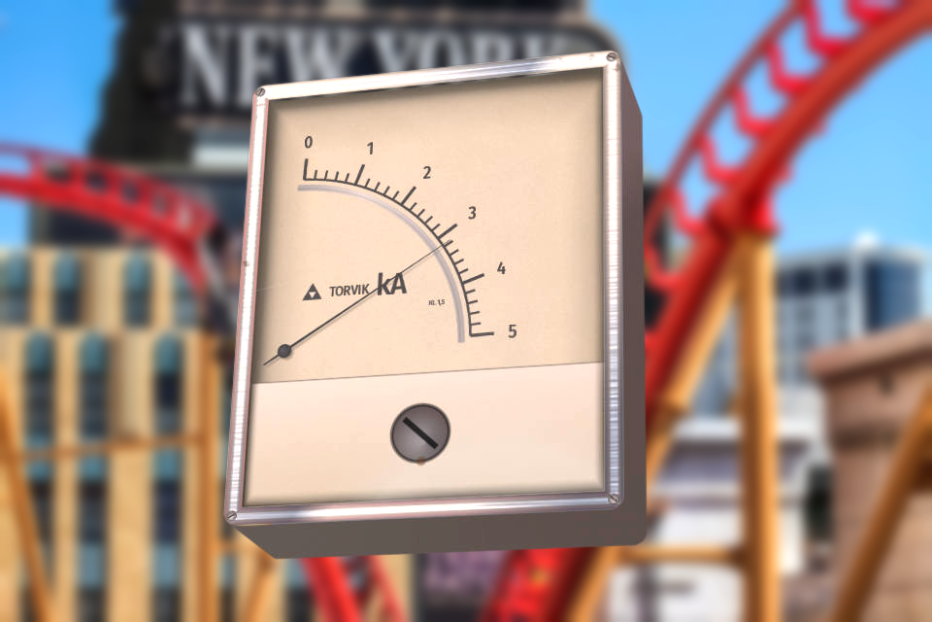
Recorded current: 3.2 kA
